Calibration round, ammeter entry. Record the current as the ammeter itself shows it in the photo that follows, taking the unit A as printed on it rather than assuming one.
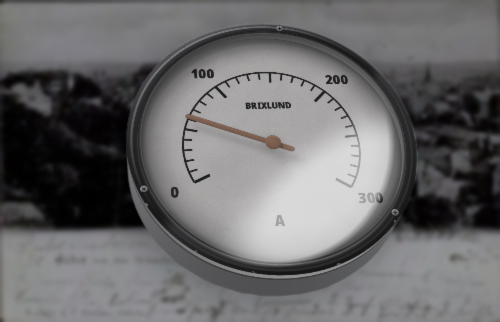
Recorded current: 60 A
